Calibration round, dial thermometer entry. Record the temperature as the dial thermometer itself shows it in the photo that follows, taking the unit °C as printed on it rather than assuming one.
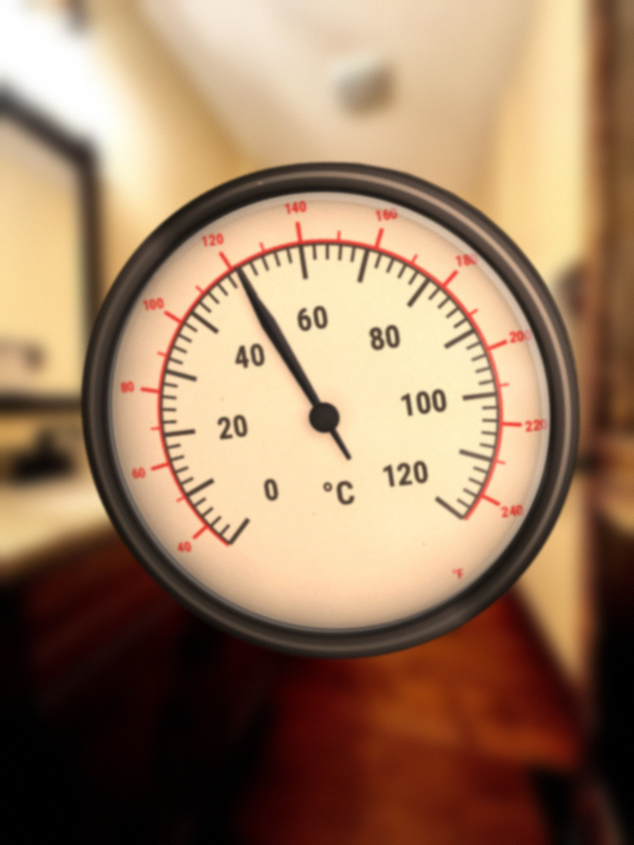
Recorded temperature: 50 °C
